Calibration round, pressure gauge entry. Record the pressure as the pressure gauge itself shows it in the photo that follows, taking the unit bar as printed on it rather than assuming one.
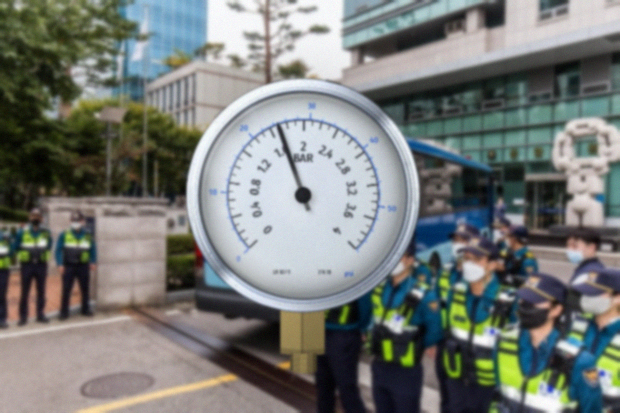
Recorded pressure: 1.7 bar
